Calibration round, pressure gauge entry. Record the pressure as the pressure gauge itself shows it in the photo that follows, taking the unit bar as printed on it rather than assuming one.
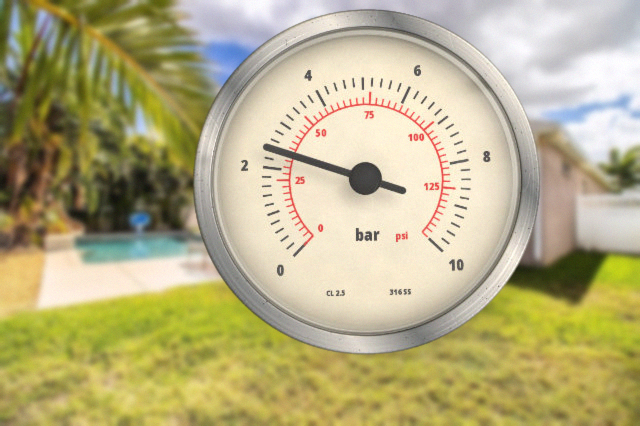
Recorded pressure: 2.4 bar
